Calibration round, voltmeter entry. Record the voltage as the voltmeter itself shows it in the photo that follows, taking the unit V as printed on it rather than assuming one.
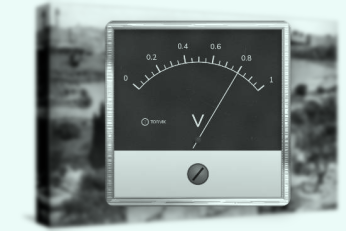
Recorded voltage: 0.8 V
